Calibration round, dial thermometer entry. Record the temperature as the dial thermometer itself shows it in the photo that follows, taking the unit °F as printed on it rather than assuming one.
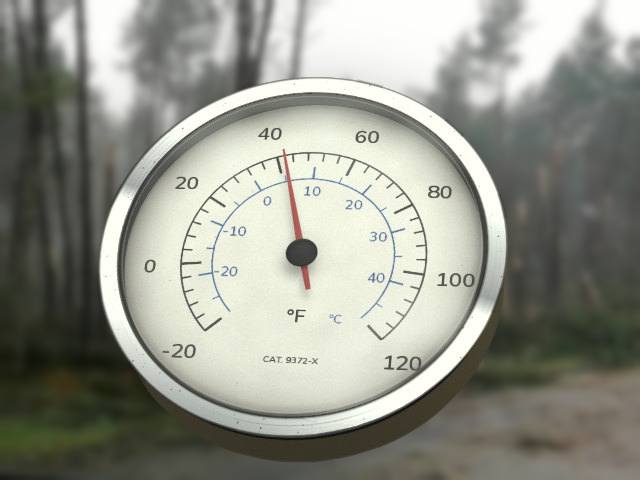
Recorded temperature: 42 °F
